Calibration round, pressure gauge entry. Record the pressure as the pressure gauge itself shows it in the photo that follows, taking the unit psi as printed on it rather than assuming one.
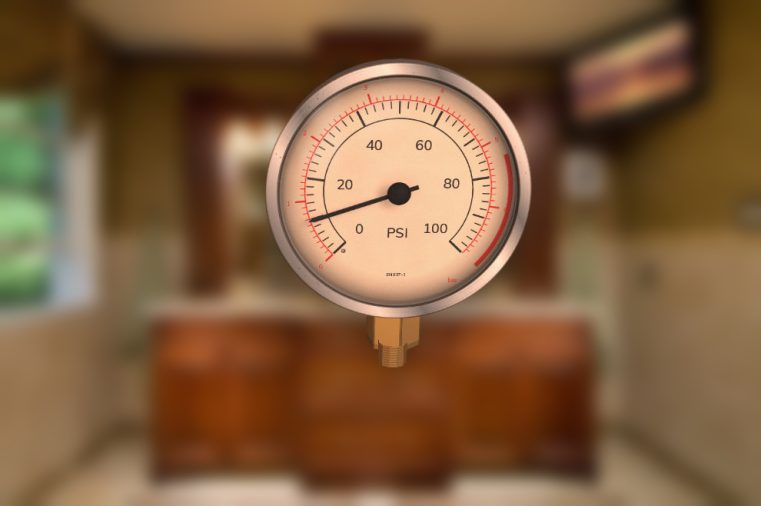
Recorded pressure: 10 psi
